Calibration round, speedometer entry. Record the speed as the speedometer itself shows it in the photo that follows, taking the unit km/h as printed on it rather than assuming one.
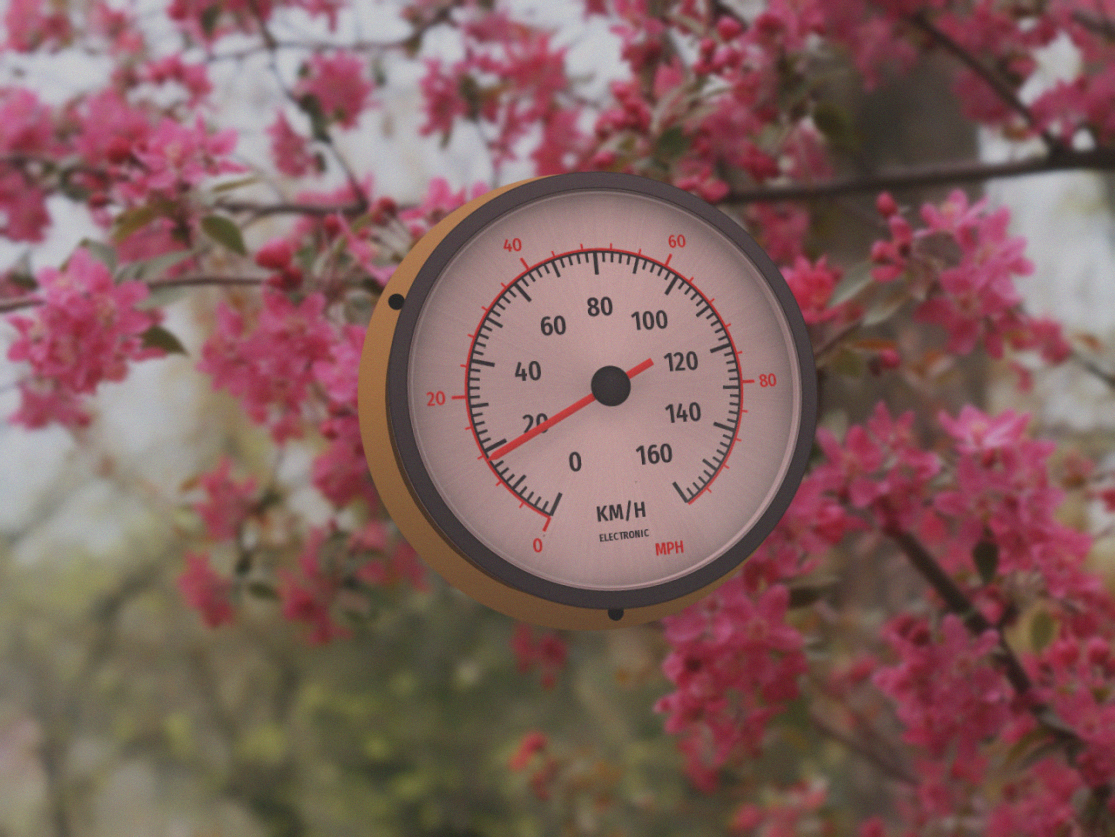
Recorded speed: 18 km/h
